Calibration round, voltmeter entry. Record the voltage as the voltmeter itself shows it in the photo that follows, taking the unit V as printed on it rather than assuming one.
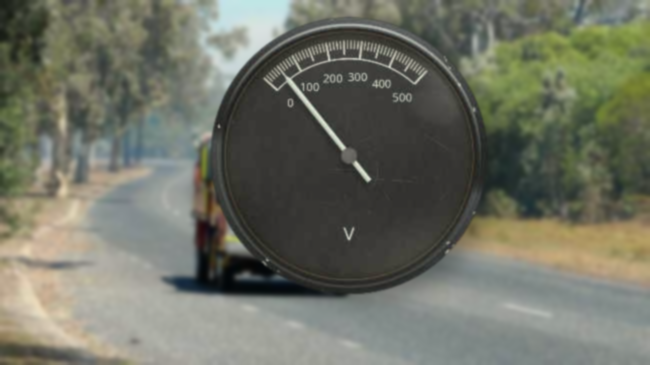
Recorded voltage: 50 V
